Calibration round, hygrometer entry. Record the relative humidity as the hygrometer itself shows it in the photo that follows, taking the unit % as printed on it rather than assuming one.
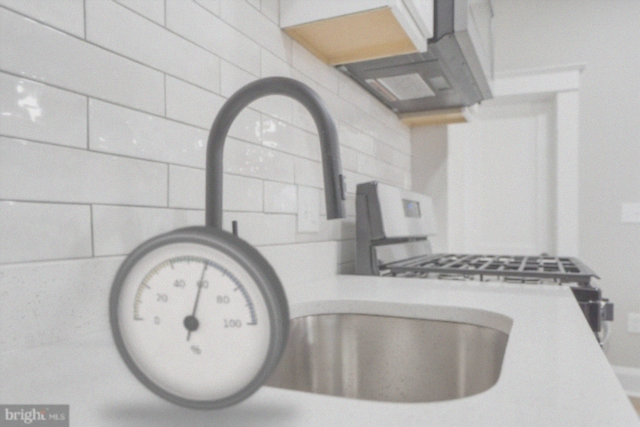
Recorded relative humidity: 60 %
